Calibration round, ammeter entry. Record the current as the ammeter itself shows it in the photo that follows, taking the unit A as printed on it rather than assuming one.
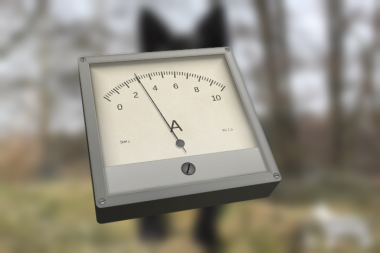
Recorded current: 3 A
